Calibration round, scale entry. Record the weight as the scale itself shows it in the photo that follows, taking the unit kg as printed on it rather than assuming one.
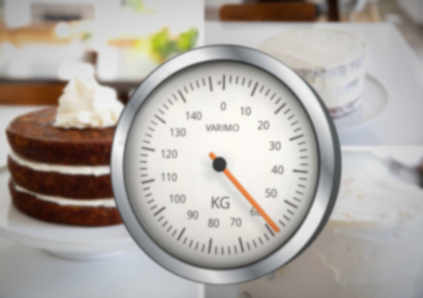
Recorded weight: 58 kg
